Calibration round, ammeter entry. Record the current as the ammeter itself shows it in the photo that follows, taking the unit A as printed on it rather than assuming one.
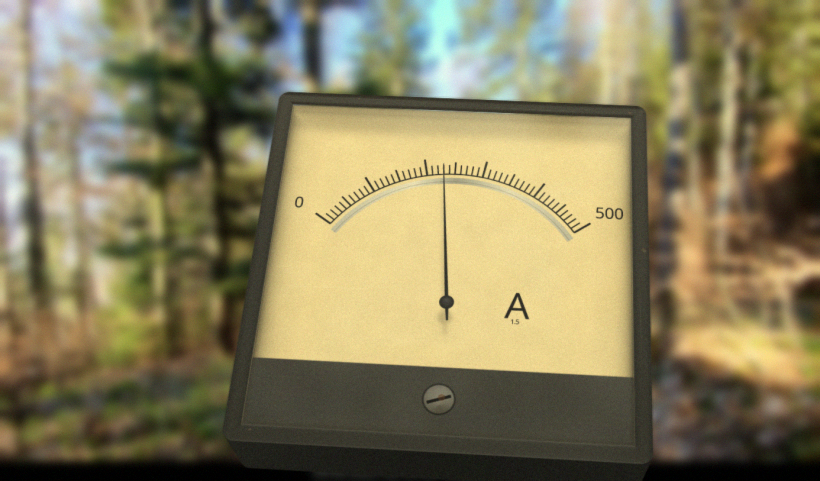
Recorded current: 230 A
